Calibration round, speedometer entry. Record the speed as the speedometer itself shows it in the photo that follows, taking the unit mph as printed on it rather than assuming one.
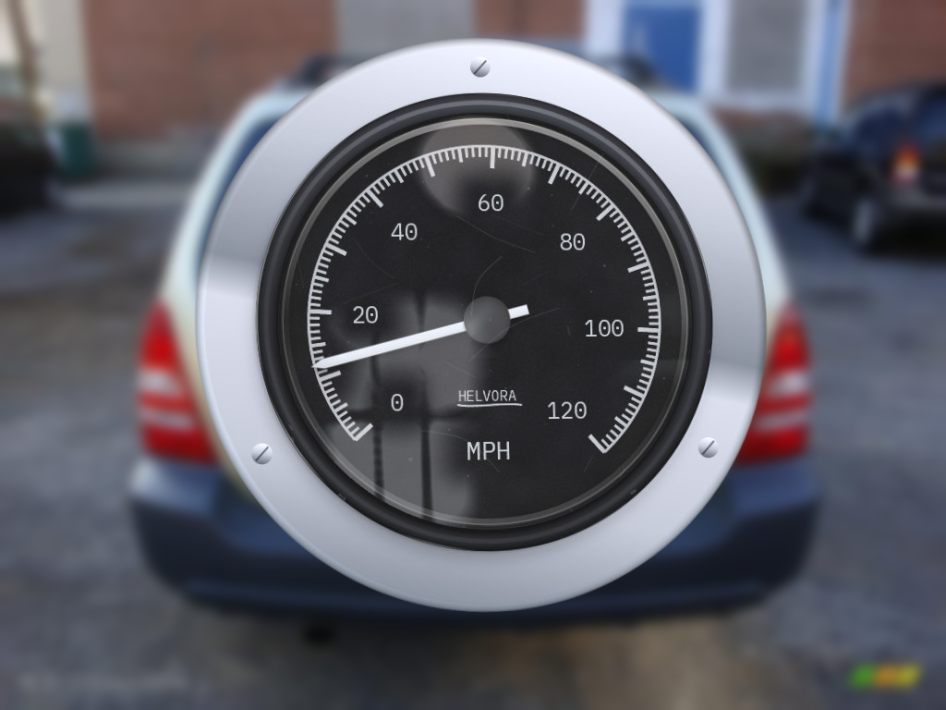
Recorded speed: 12 mph
